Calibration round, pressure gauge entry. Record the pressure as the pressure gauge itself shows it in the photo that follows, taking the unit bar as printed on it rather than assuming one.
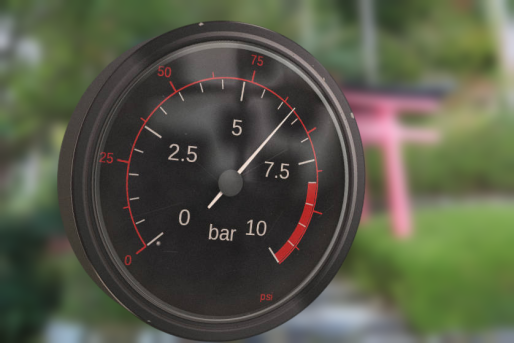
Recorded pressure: 6.25 bar
